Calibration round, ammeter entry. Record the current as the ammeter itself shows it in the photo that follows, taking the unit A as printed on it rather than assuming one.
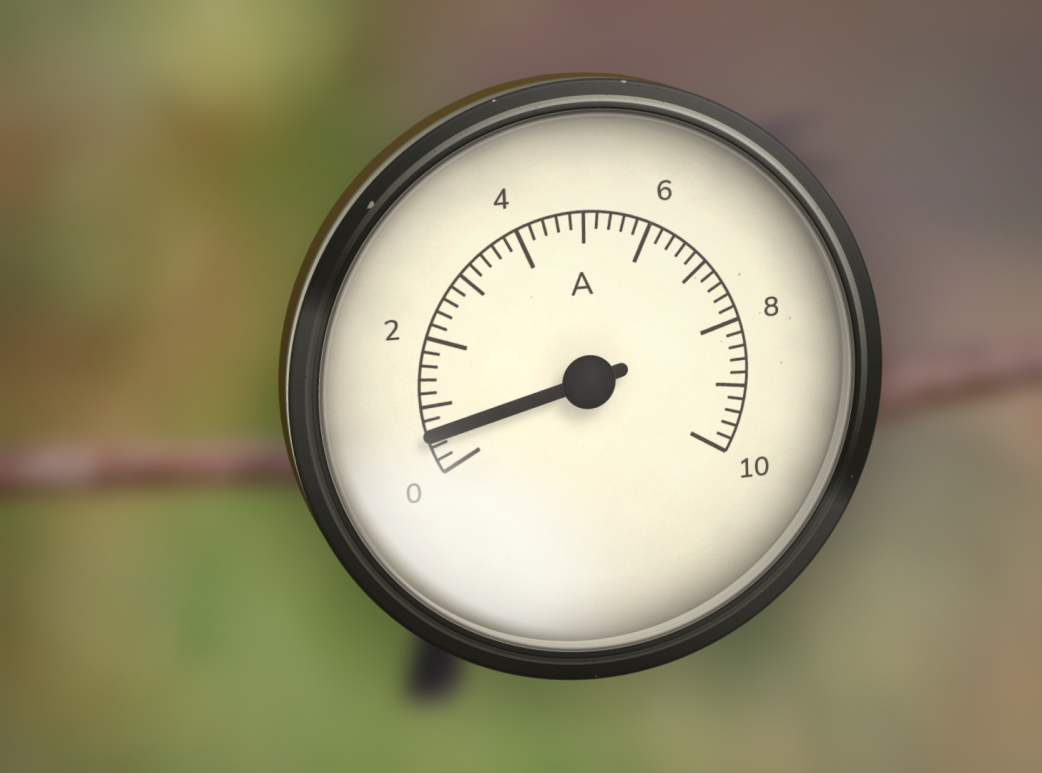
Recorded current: 0.6 A
